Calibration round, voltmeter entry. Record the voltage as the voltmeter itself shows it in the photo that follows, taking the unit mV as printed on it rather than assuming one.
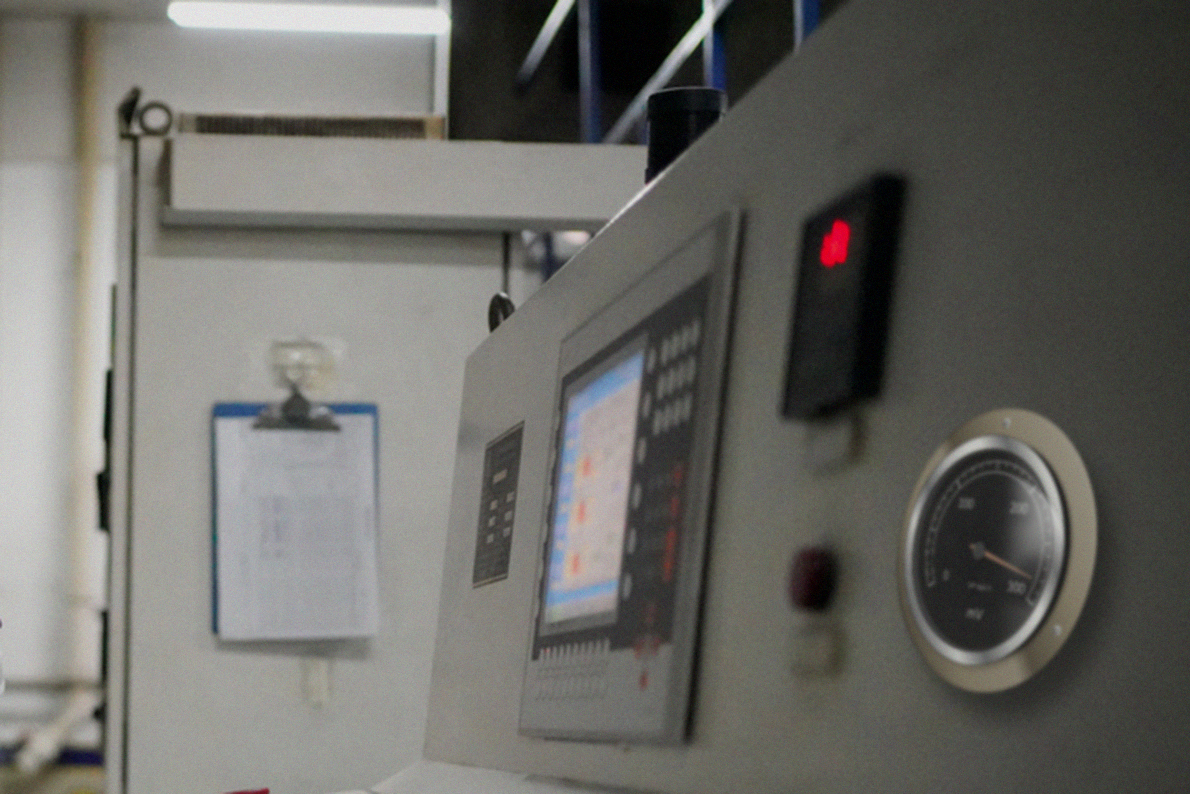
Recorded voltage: 280 mV
